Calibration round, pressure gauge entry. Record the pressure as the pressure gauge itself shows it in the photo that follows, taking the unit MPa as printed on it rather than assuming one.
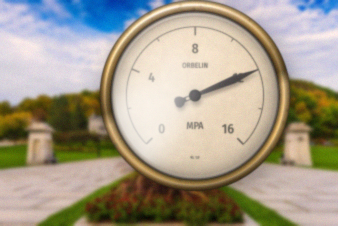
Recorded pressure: 12 MPa
